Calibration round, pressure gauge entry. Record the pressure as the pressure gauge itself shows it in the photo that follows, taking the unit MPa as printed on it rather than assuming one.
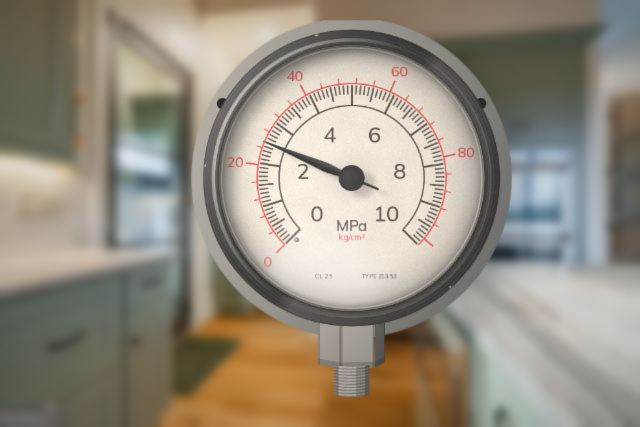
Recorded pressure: 2.5 MPa
